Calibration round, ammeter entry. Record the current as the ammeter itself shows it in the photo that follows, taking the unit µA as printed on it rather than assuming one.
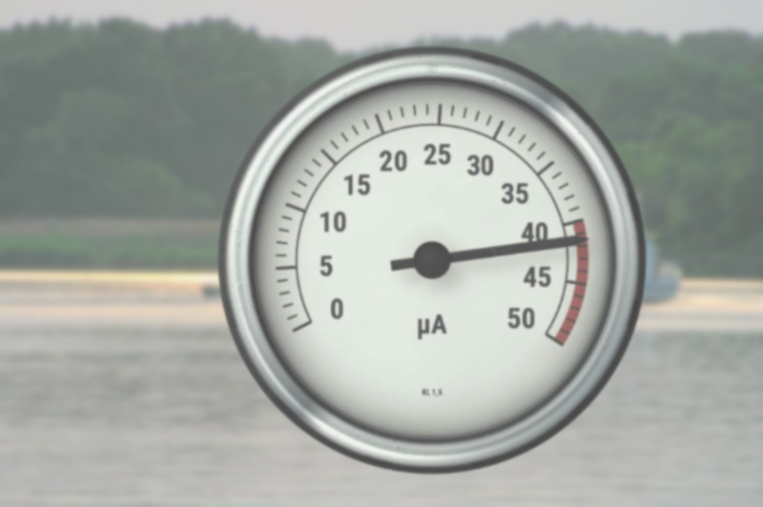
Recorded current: 41.5 µA
